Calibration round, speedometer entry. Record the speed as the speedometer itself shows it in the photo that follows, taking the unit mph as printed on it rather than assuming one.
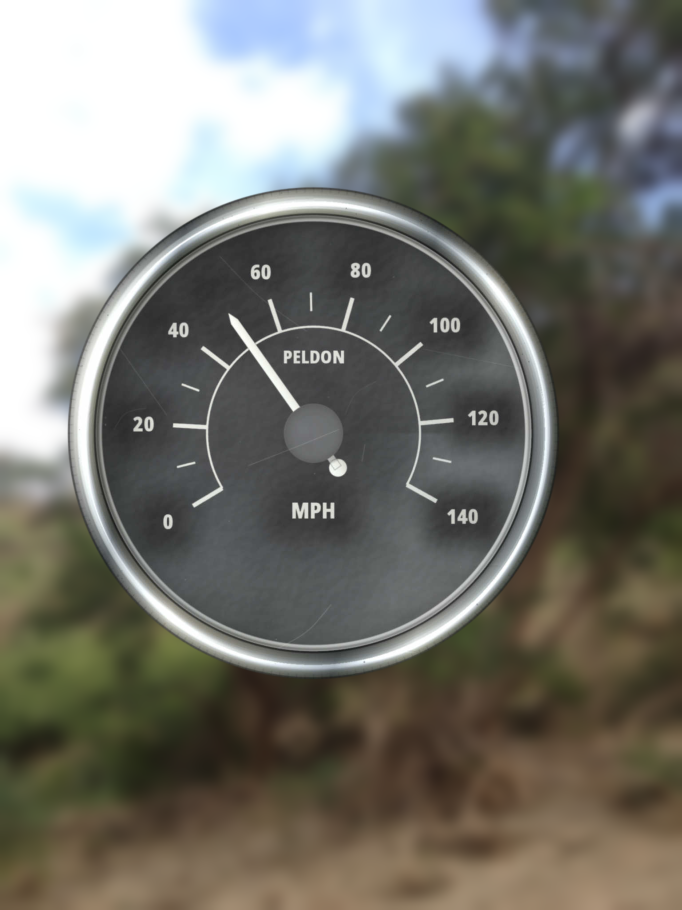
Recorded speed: 50 mph
